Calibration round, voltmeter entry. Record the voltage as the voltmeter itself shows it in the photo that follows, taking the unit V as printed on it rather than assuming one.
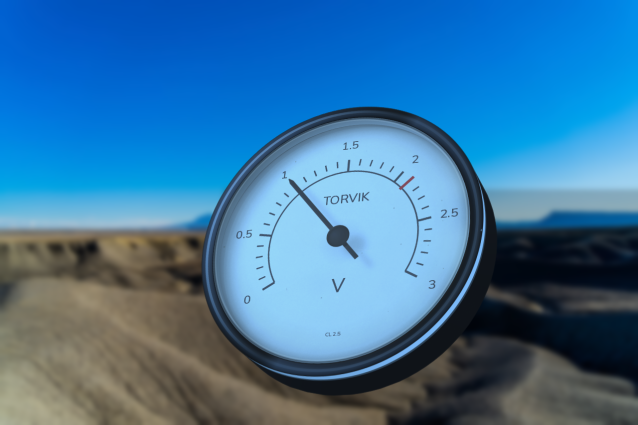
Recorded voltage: 1 V
